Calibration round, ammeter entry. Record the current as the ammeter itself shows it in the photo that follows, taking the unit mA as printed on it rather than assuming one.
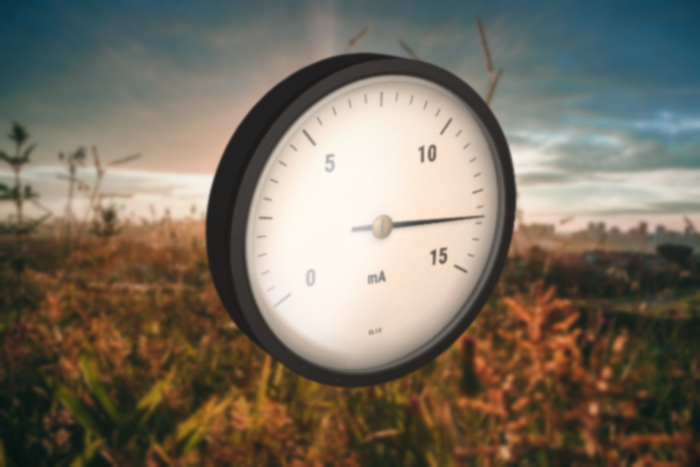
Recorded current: 13.25 mA
